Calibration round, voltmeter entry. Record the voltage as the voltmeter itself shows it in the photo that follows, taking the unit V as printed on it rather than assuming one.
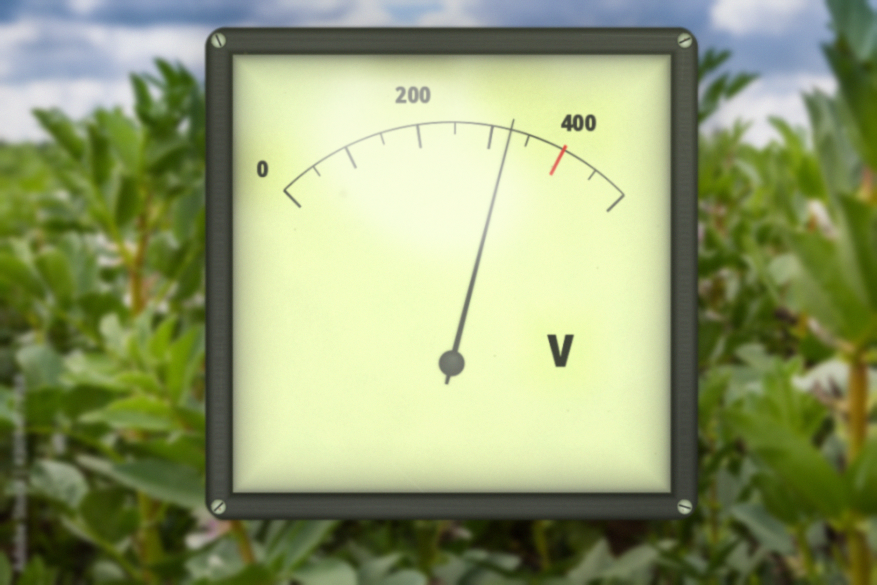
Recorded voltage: 325 V
